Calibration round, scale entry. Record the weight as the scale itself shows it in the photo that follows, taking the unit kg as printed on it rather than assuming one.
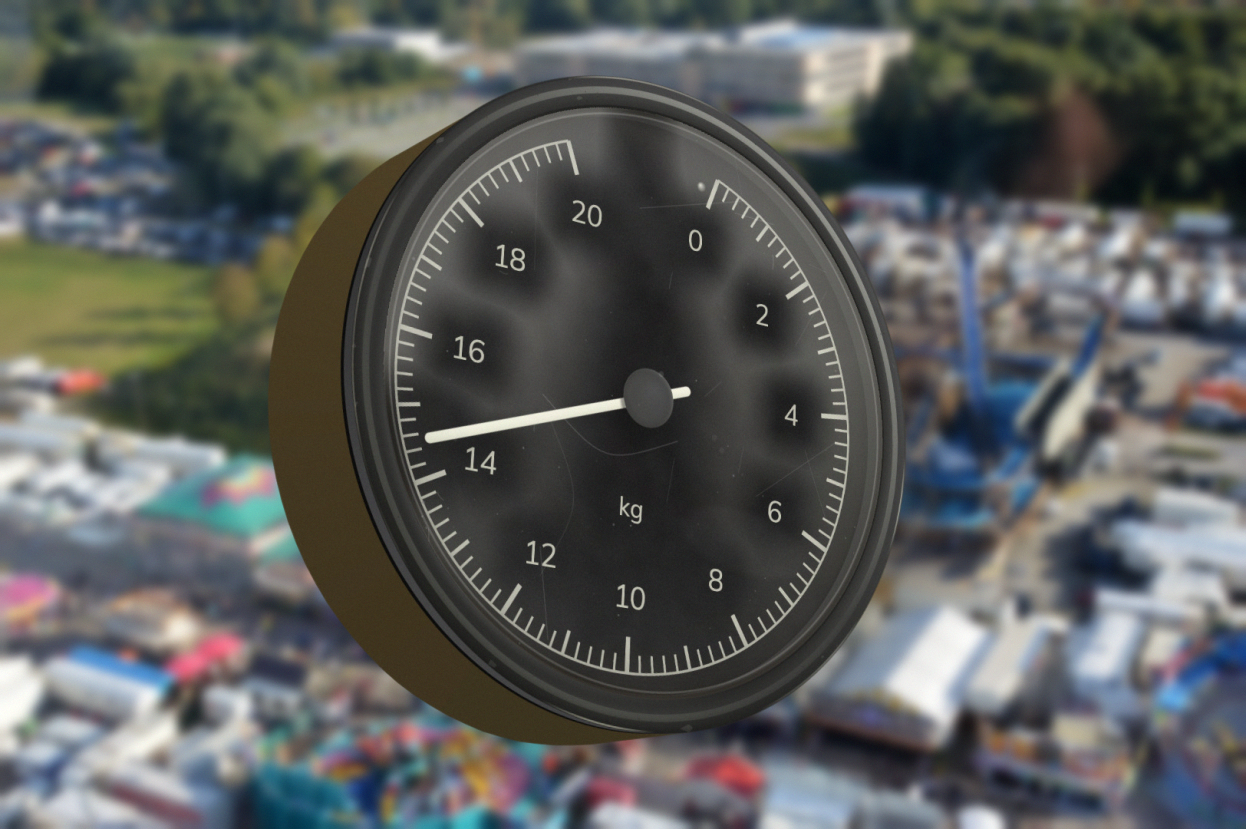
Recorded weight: 14.5 kg
